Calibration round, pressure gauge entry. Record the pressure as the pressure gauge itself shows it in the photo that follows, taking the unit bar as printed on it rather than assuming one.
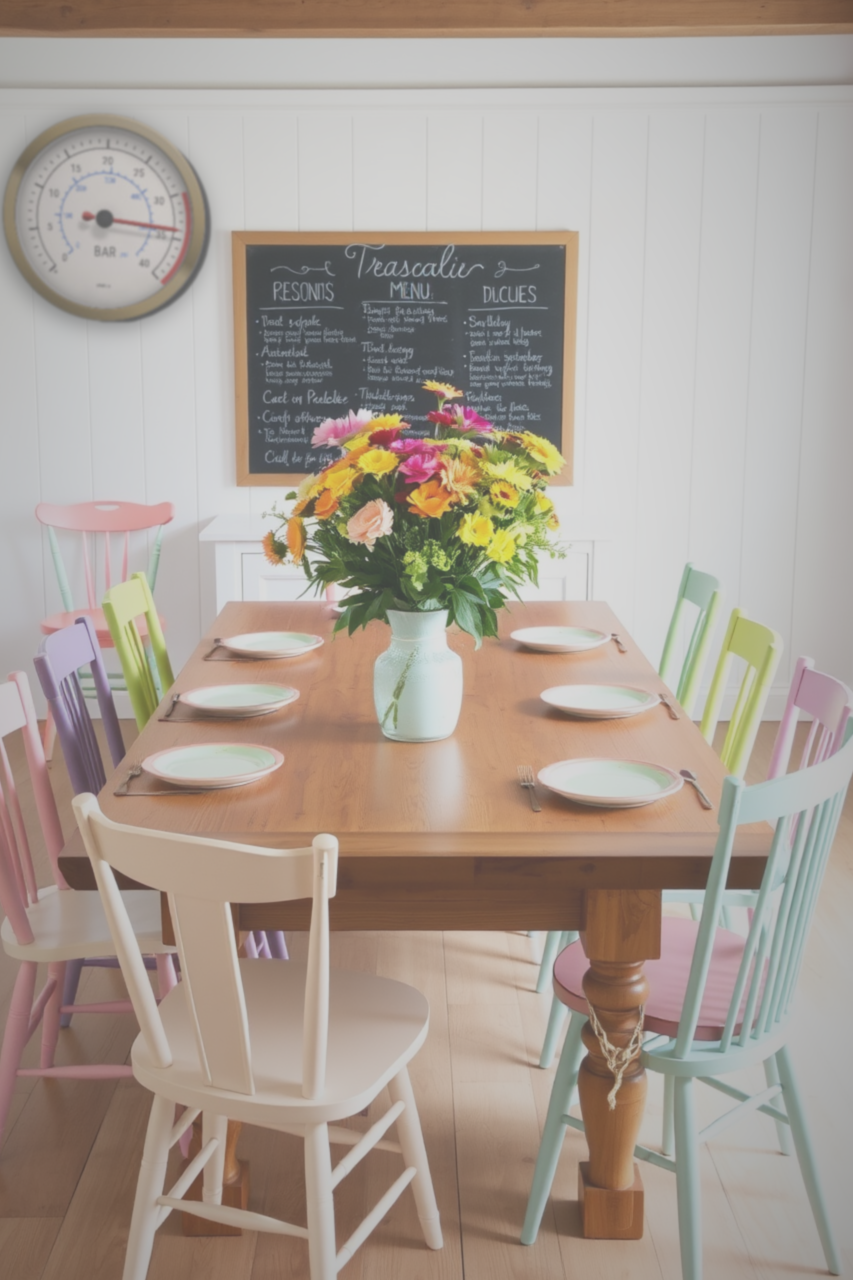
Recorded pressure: 34 bar
